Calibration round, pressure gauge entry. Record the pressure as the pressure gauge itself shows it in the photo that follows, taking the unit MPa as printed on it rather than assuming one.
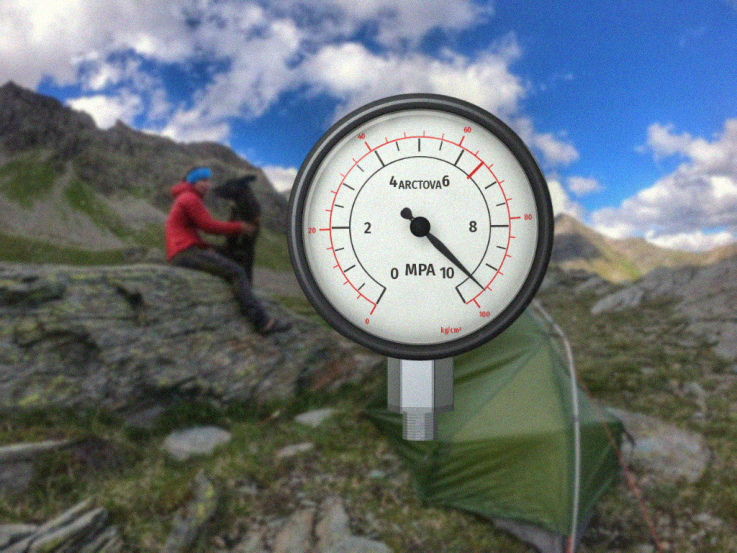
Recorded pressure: 9.5 MPa
